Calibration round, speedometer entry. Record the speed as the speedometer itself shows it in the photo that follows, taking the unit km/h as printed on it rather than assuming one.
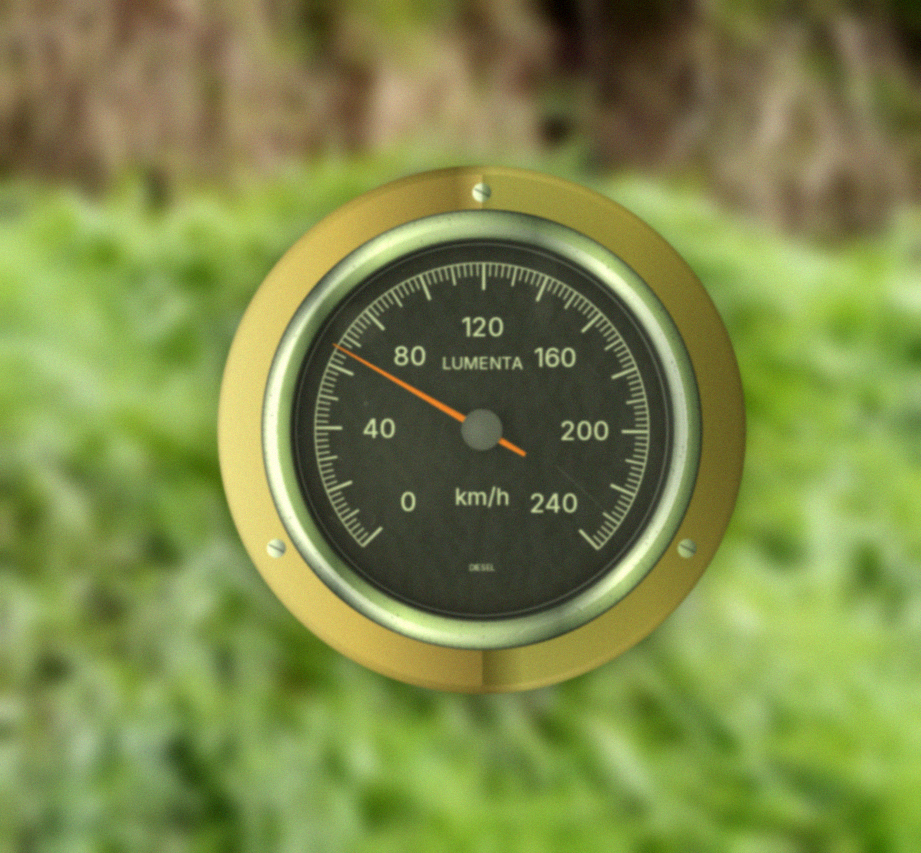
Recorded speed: 66 km/h
